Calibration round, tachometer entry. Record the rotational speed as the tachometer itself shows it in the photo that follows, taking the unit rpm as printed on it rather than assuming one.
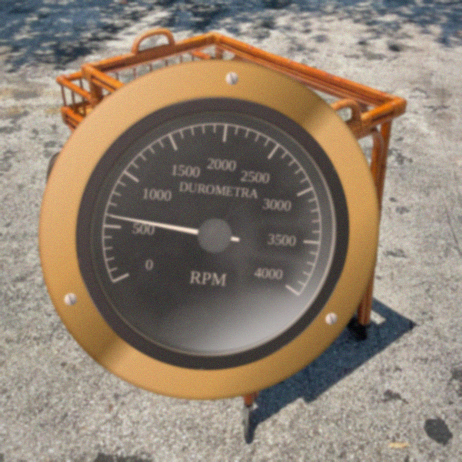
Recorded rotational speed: 600 rpm
